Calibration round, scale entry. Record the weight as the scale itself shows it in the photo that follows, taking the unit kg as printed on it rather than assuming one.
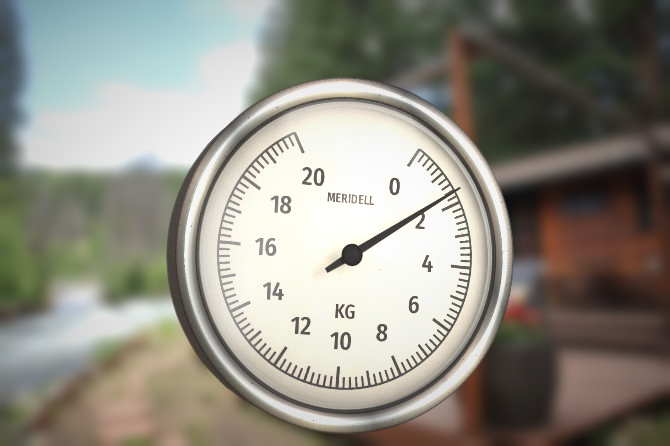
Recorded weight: 1.6 kg
